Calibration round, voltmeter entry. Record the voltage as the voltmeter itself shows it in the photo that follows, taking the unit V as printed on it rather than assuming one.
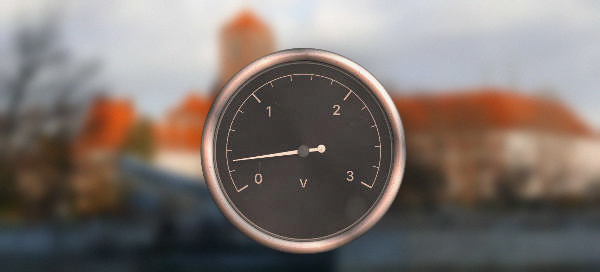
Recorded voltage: 0.3 V
